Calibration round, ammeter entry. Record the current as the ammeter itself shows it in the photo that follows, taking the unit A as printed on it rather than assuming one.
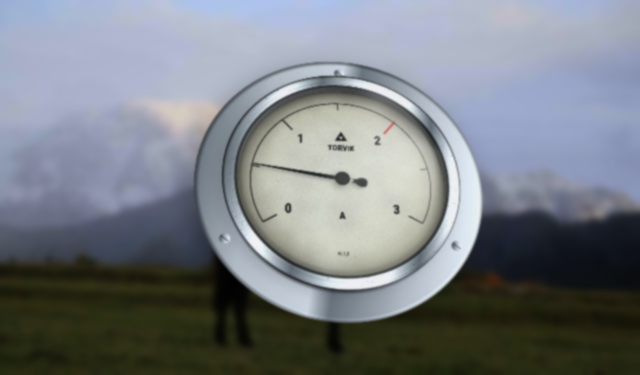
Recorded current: 0.5 A
